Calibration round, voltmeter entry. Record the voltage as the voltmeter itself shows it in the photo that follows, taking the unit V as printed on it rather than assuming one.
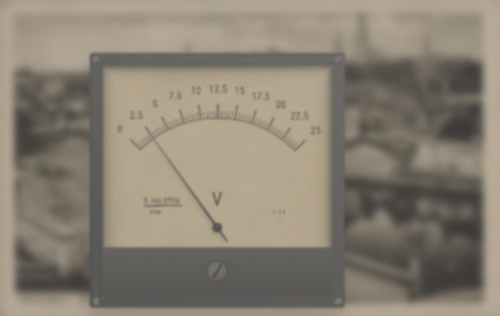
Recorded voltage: 2.5 V
